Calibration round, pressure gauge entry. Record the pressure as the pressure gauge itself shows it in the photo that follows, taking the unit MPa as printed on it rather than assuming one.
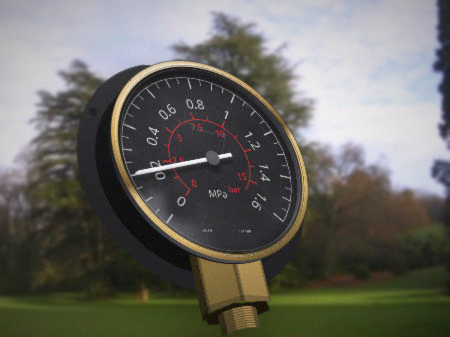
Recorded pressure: 0.2 MPa
